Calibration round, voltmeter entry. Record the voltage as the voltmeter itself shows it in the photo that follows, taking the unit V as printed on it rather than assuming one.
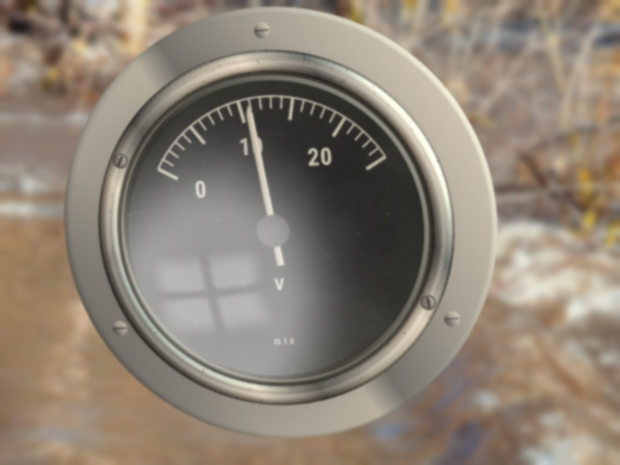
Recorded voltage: 11 V
